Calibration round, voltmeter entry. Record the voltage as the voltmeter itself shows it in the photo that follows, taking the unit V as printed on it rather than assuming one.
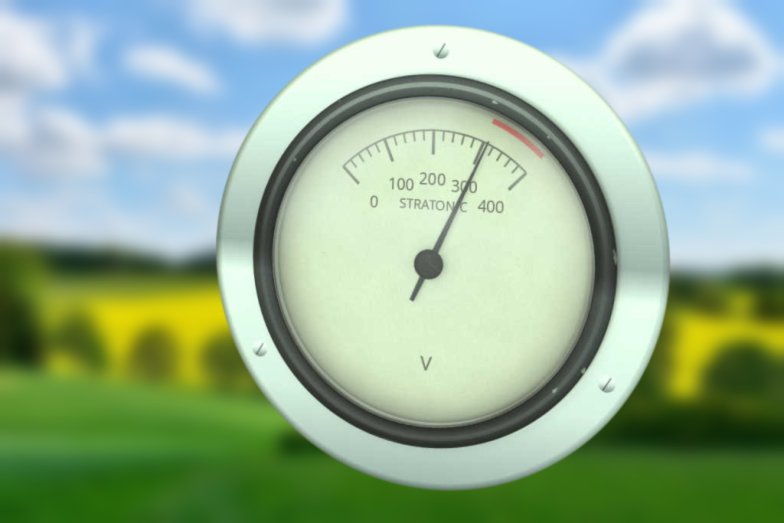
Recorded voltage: 310 V
